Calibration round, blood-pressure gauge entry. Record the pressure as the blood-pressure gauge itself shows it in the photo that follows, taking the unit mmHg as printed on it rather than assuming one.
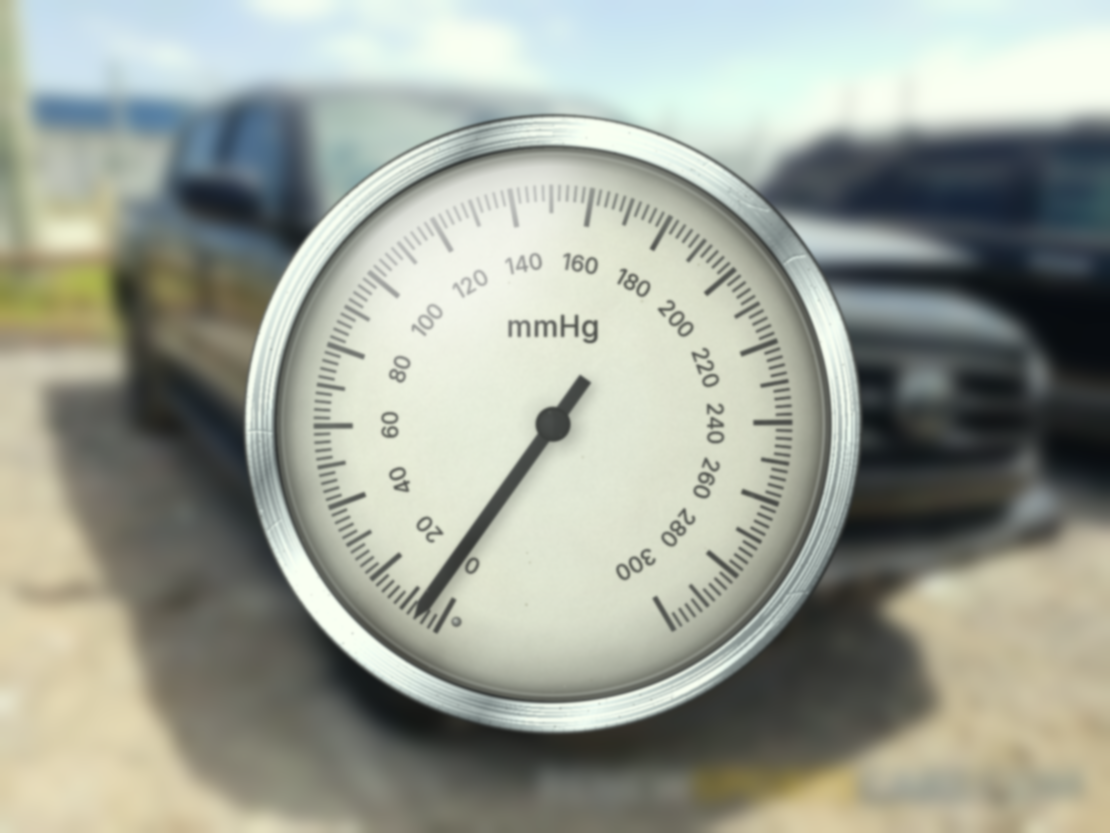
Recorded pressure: 6 mmHg
